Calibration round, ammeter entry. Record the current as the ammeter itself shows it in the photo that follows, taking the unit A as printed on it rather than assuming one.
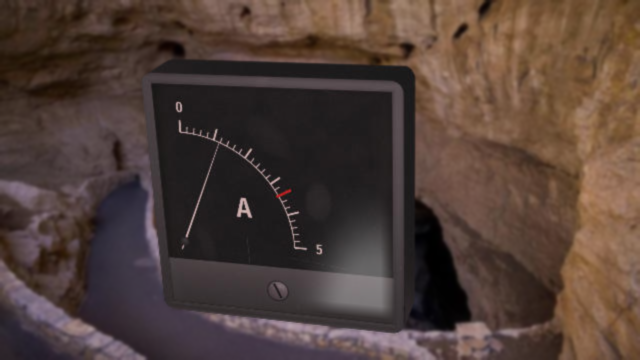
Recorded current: 1.2 A
